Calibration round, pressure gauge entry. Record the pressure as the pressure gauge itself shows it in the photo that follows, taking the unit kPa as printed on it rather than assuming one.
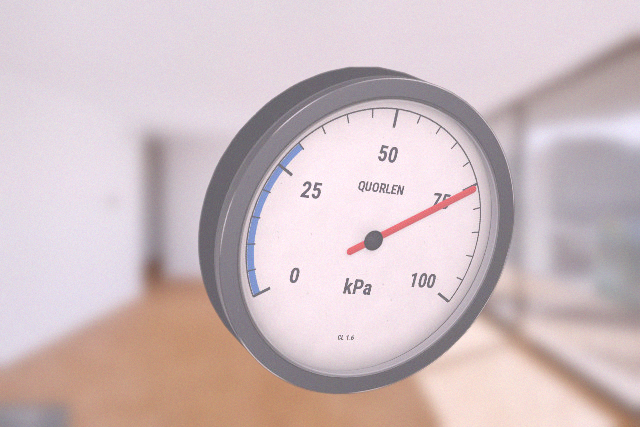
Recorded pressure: 75 kPa
